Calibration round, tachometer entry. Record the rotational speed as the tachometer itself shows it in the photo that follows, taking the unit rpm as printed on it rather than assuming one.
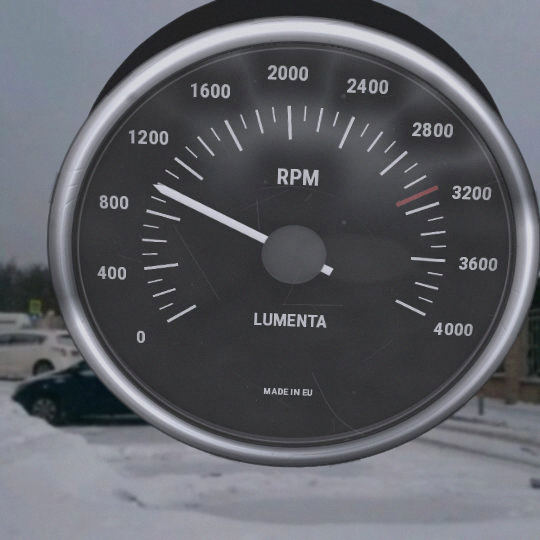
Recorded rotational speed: 1000 rpm
